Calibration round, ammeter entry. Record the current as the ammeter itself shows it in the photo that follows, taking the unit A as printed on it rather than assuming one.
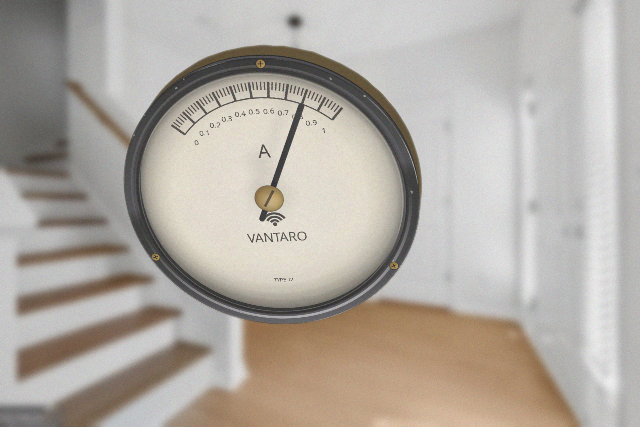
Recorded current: 0.8 A
